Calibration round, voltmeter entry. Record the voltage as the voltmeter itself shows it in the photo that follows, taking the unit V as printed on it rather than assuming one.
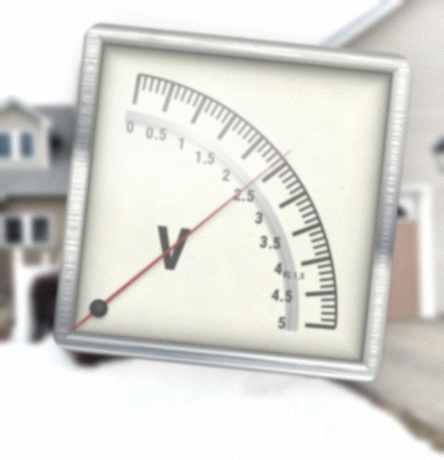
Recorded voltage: 2.4 V
